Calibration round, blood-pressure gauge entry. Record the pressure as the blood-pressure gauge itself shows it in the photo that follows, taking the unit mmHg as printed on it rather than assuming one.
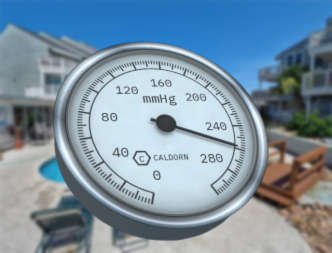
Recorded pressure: 260 mmHg
